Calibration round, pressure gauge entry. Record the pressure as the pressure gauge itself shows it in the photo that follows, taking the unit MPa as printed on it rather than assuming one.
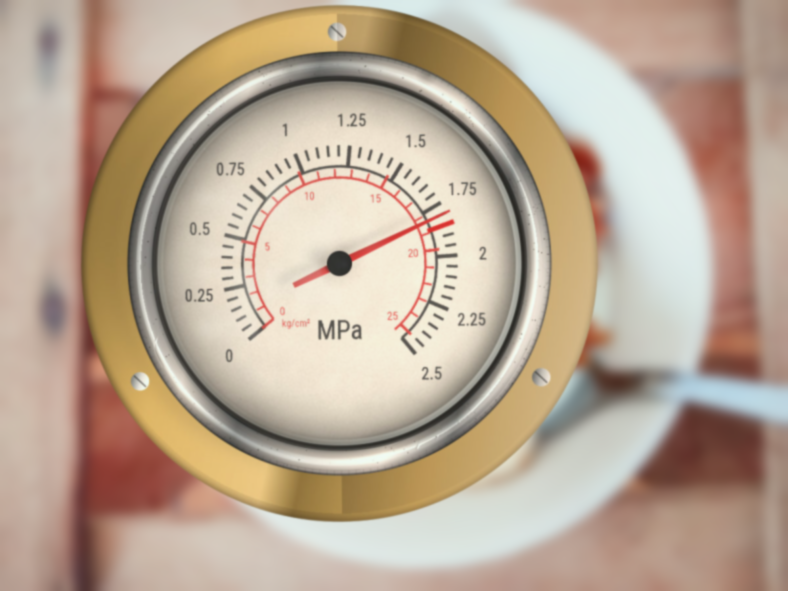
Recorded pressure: 1.8 MPa
